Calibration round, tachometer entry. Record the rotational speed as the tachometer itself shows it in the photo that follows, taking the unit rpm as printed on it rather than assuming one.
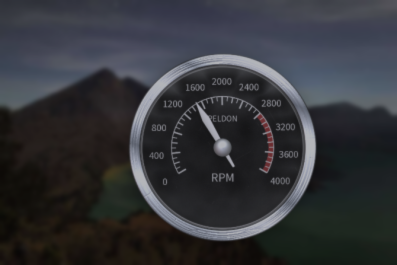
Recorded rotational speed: 1500 rpm
